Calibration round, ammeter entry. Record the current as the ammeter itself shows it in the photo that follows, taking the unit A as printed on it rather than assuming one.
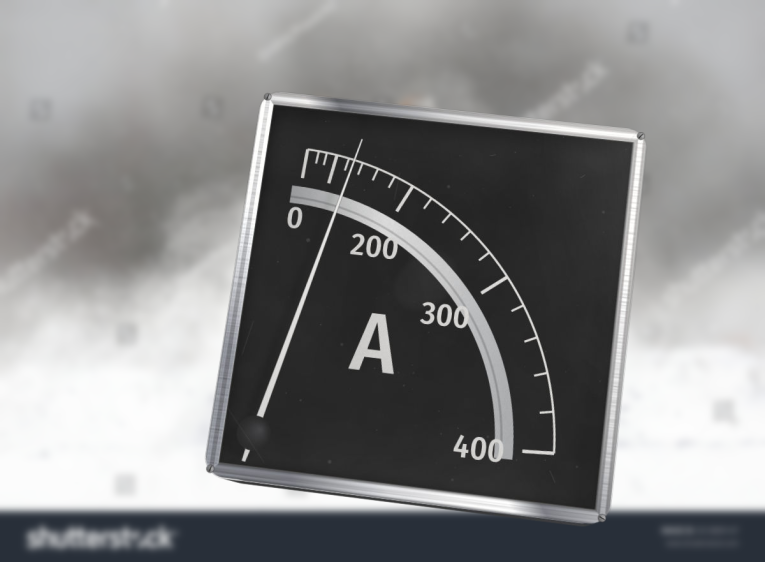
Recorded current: 130 A
